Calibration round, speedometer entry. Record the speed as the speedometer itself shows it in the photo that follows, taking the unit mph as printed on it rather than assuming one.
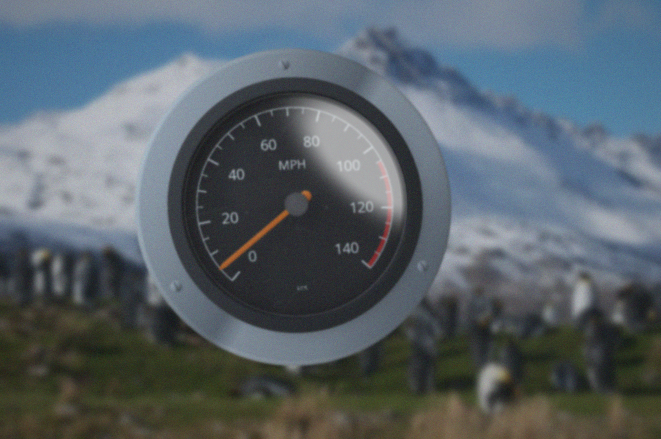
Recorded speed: 5 mph
